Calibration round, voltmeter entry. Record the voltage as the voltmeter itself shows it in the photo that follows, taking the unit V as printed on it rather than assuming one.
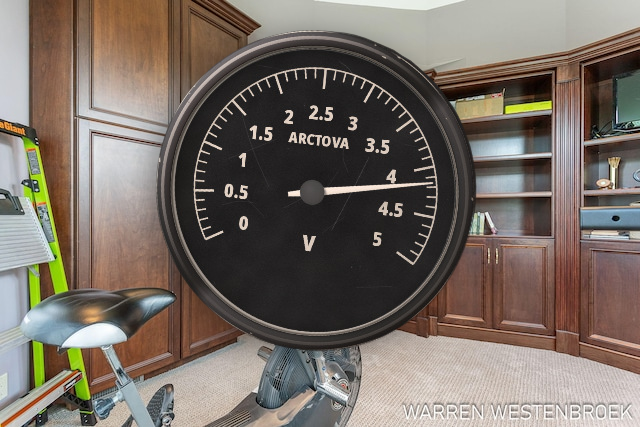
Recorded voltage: 4.15 V
